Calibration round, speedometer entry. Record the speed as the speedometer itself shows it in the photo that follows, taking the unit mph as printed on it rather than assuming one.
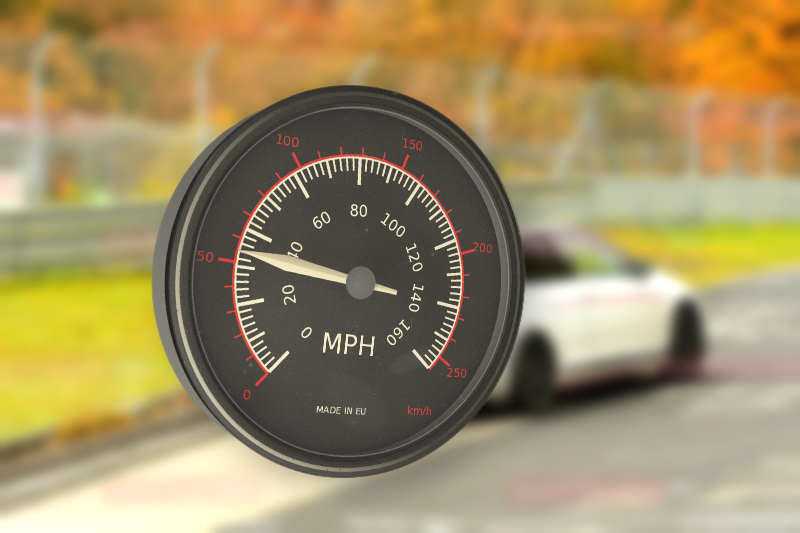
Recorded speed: 34 mph
